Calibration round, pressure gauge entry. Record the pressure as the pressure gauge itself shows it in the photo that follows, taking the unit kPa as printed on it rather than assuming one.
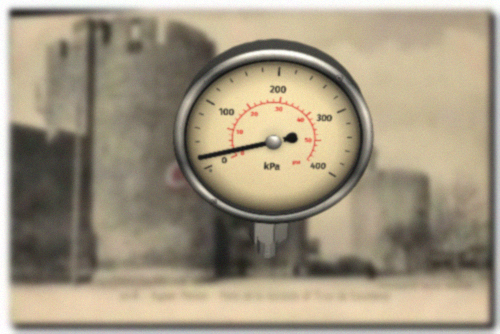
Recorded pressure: 20 kPa
